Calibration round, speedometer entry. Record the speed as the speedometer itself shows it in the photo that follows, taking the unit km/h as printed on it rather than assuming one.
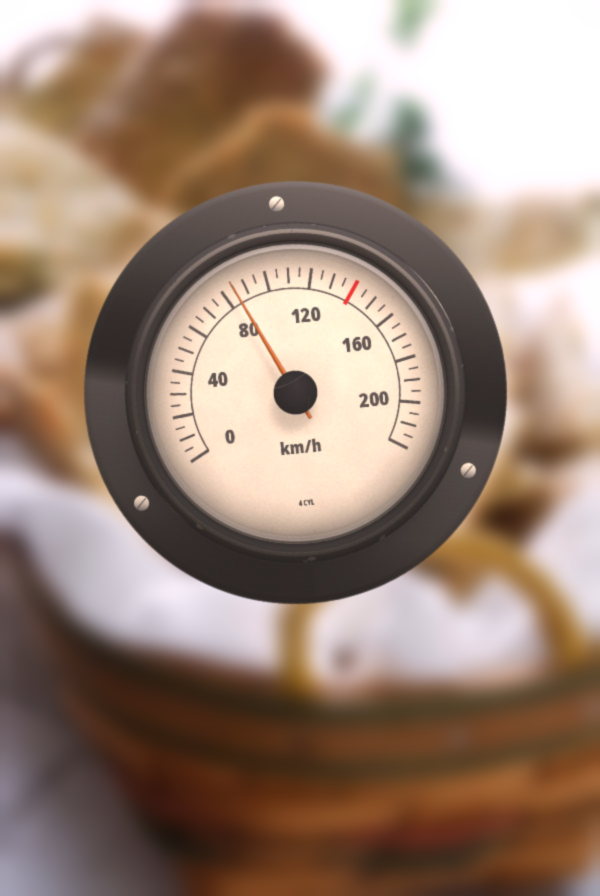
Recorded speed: 85 km/h
